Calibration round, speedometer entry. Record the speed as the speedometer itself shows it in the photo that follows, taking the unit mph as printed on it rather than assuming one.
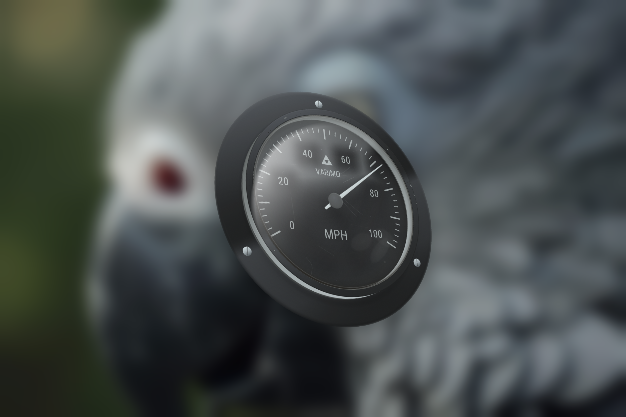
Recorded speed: 72 mph
